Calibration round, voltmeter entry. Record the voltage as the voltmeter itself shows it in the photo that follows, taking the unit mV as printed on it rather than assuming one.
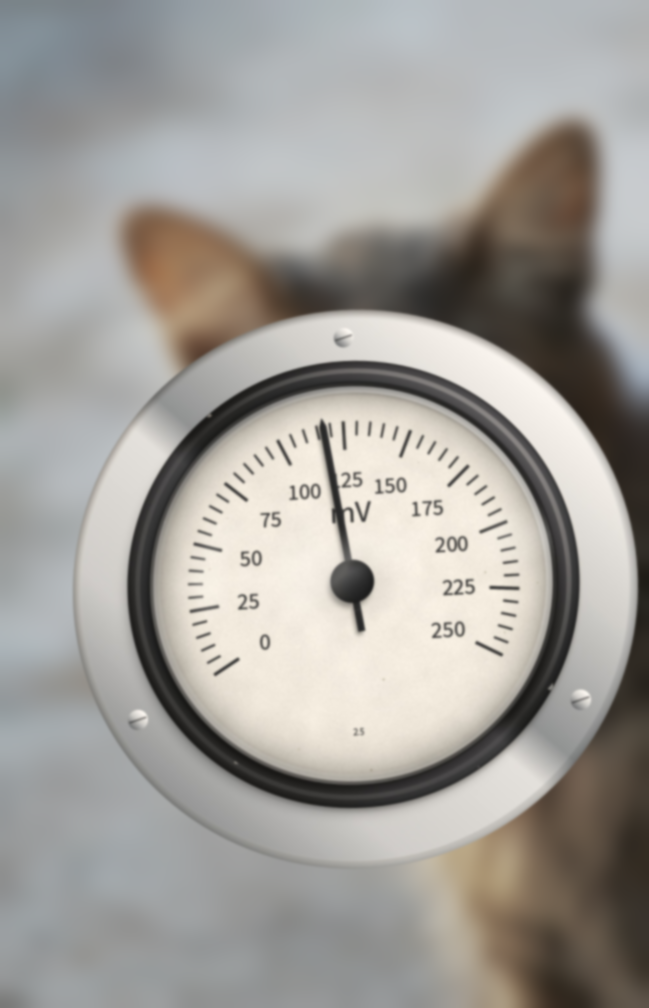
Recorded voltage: 117.5 mV
